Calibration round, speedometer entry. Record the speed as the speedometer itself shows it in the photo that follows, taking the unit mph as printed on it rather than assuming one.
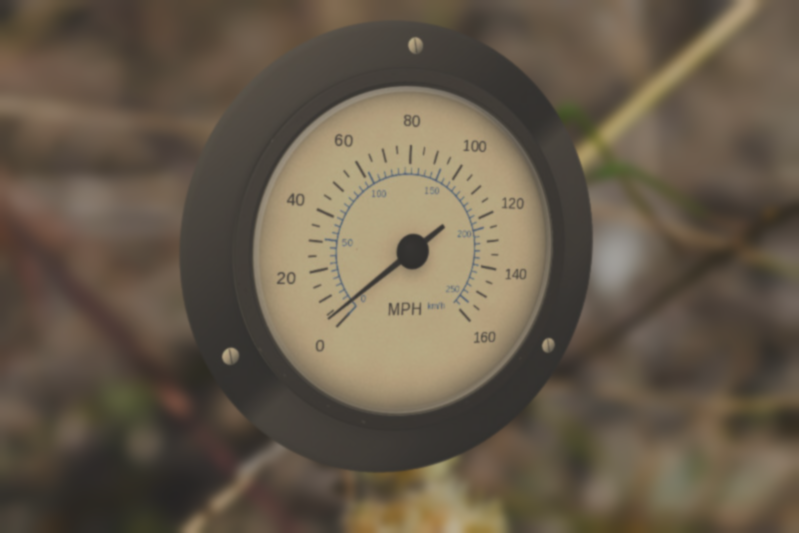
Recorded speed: 5 mph
